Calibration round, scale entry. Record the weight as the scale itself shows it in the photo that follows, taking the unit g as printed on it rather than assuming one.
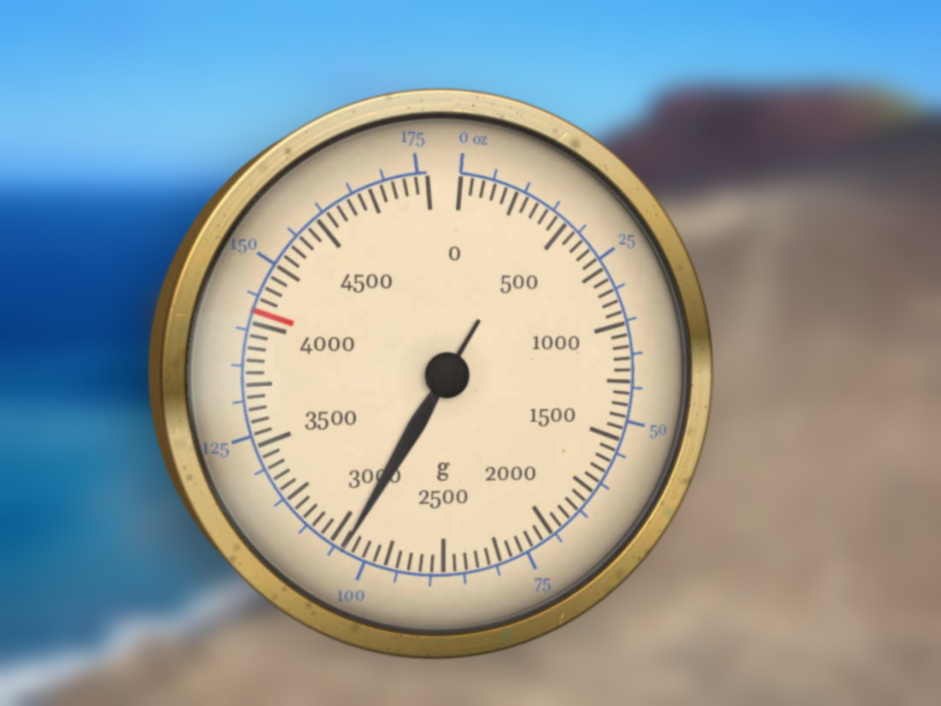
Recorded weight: 2950 g
